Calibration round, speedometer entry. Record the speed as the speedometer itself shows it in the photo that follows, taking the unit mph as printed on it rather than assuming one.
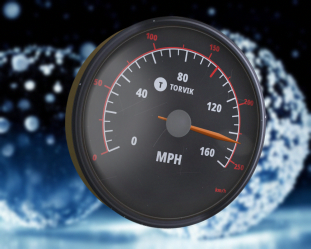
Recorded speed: 145 mph
